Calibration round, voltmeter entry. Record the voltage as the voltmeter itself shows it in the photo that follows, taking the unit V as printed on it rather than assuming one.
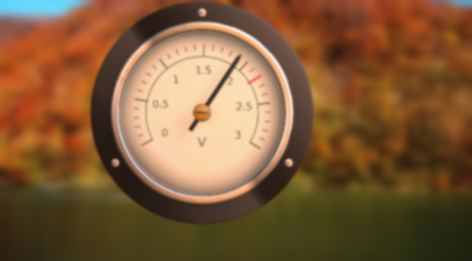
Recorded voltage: 1.9 V
